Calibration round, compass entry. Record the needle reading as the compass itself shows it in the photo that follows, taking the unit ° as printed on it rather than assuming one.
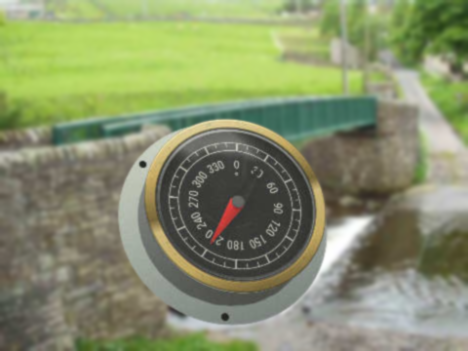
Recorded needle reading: 210 °
